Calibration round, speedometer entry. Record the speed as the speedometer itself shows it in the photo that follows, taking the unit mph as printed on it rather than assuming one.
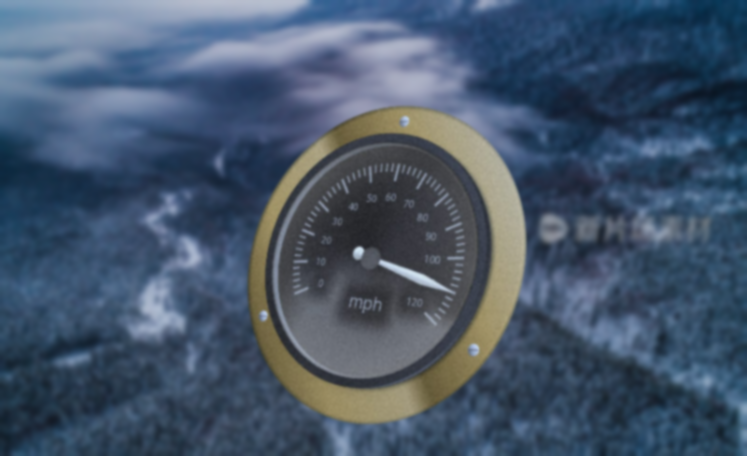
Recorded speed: 110 mph
